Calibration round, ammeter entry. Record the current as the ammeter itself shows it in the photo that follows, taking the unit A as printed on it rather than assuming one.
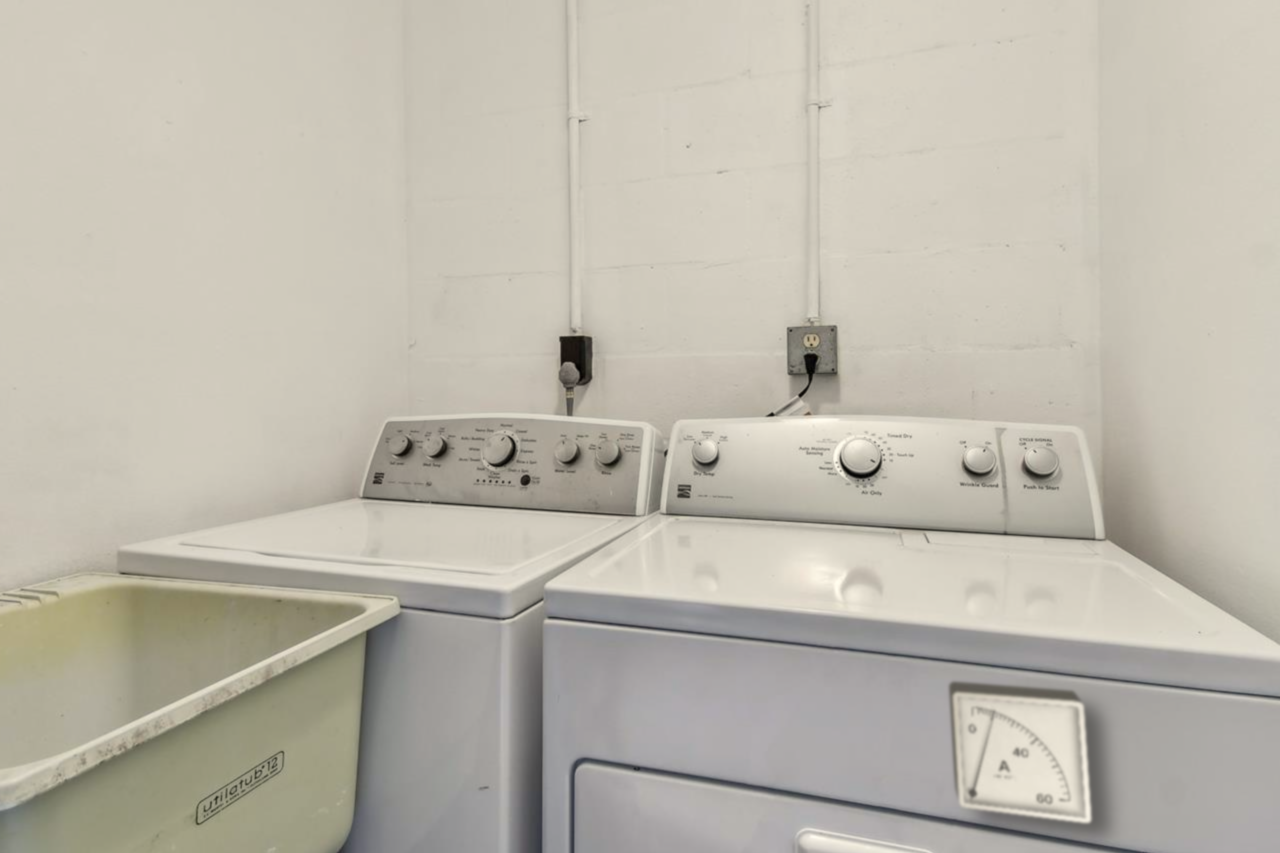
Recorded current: 20 A
